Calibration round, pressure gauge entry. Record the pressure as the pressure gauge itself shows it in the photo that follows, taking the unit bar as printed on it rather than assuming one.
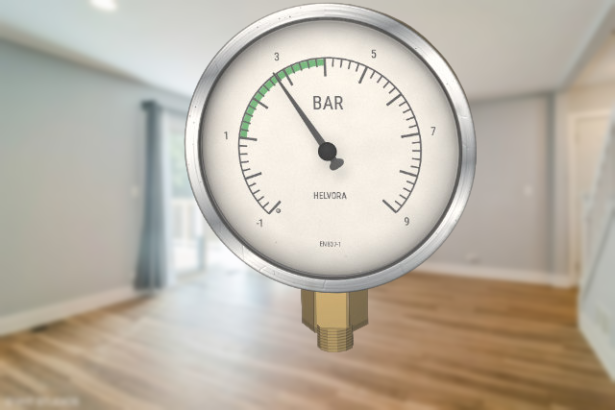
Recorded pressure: 2.8 bar
